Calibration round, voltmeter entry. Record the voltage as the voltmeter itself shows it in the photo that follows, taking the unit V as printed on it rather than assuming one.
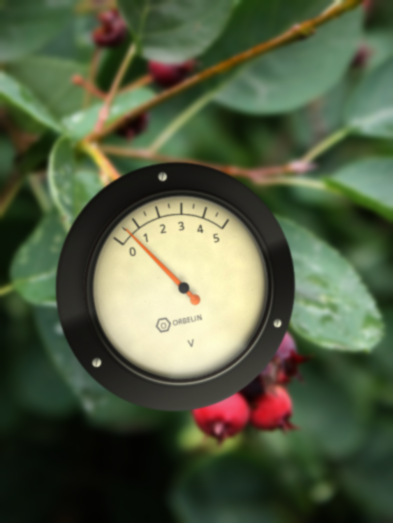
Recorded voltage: 0.5 V
